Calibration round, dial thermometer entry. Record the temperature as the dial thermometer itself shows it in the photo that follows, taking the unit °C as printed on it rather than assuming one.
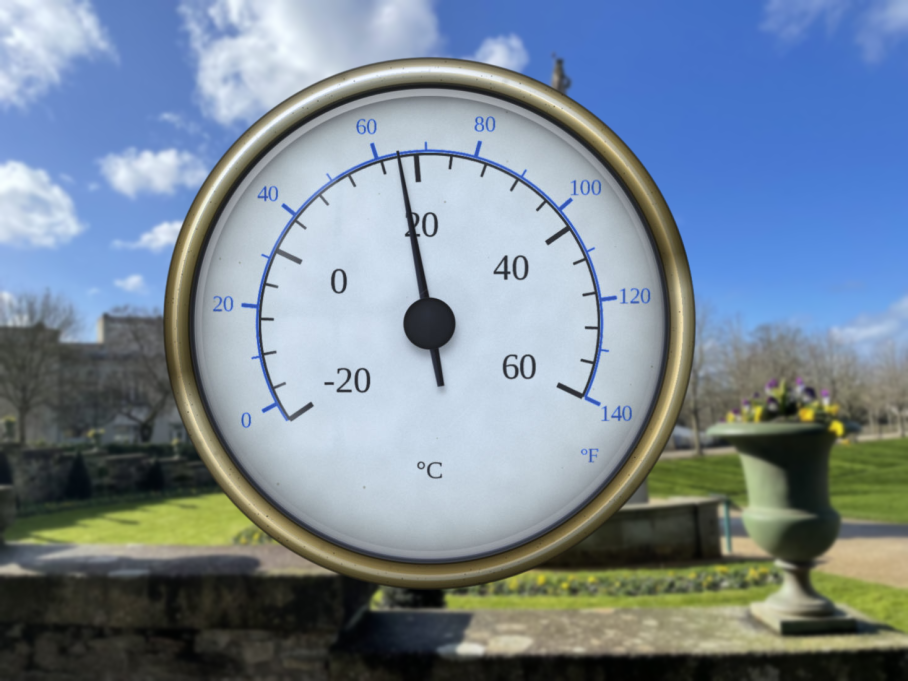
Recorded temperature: 18 °C
